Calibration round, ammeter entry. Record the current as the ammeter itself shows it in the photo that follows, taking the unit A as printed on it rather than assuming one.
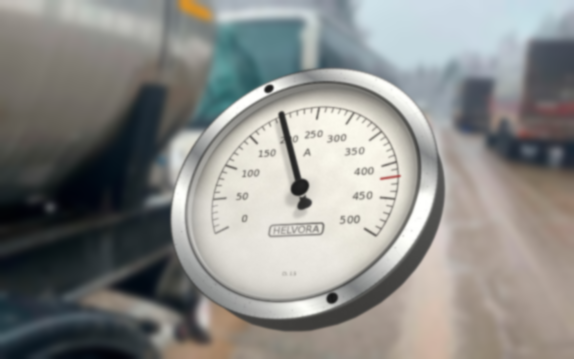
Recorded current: 200 A
